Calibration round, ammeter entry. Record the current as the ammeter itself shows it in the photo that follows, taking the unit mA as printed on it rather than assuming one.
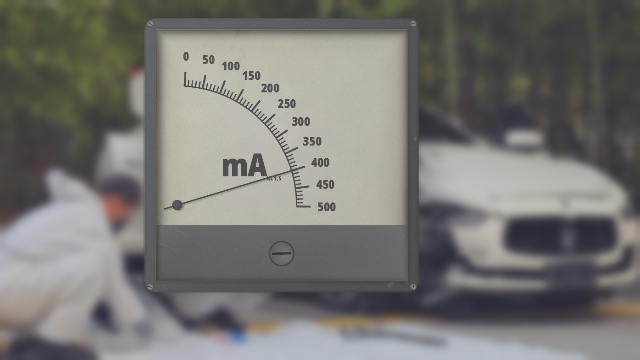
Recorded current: 400 mA
